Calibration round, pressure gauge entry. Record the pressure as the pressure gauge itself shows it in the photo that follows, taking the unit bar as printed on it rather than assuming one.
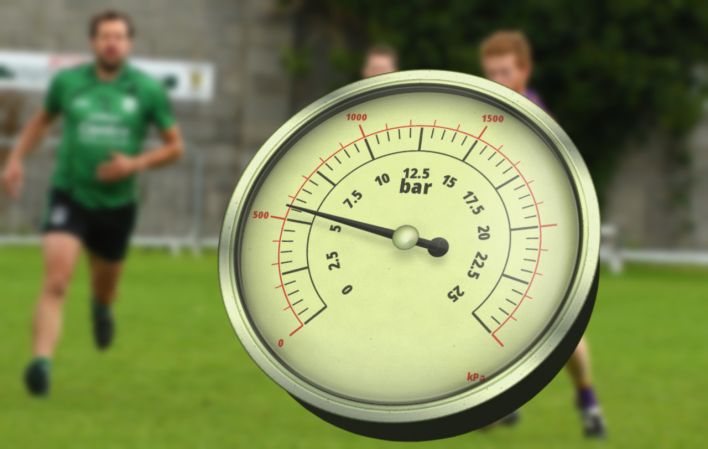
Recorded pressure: 5.5 bar
